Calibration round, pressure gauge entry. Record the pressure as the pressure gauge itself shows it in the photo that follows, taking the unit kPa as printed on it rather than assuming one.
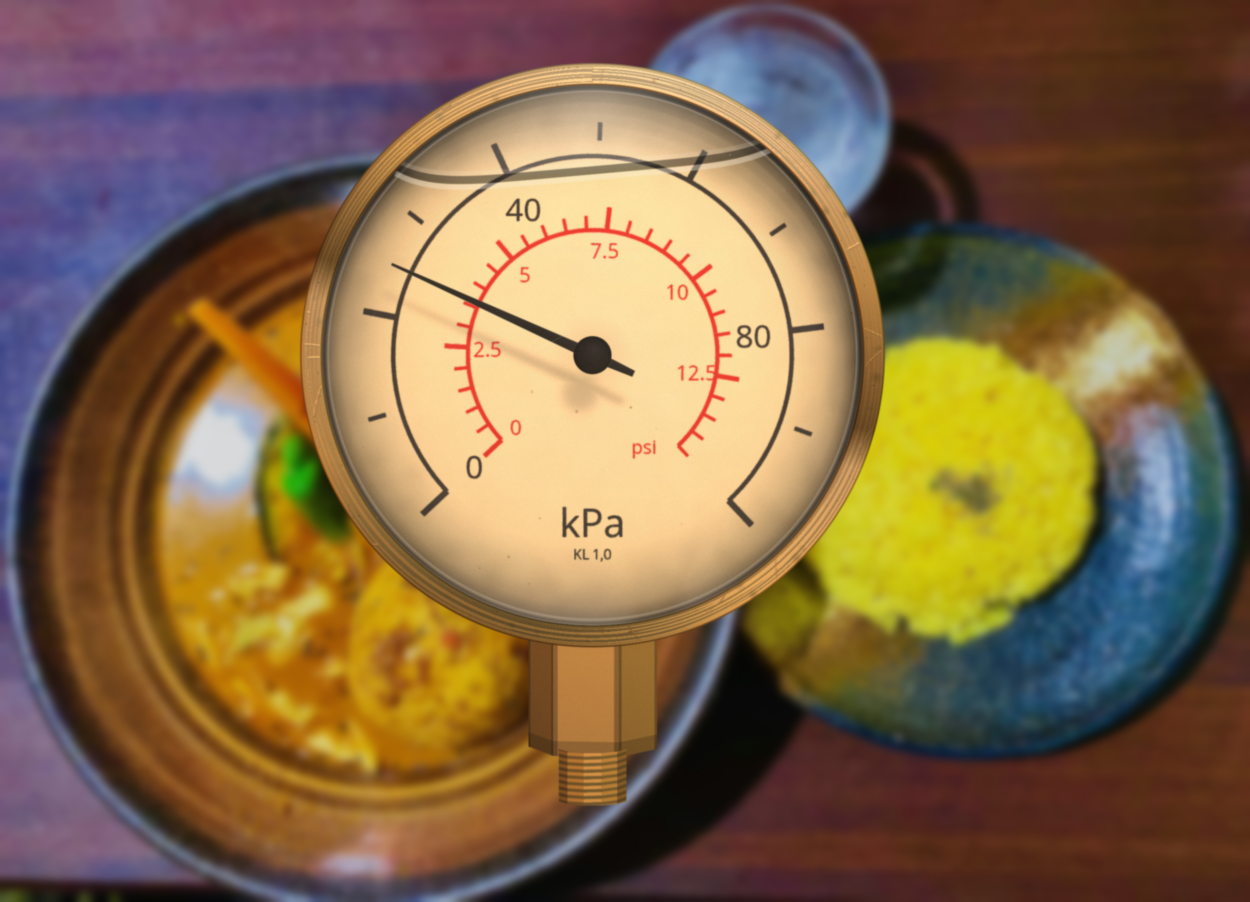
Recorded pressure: 25 kPa
